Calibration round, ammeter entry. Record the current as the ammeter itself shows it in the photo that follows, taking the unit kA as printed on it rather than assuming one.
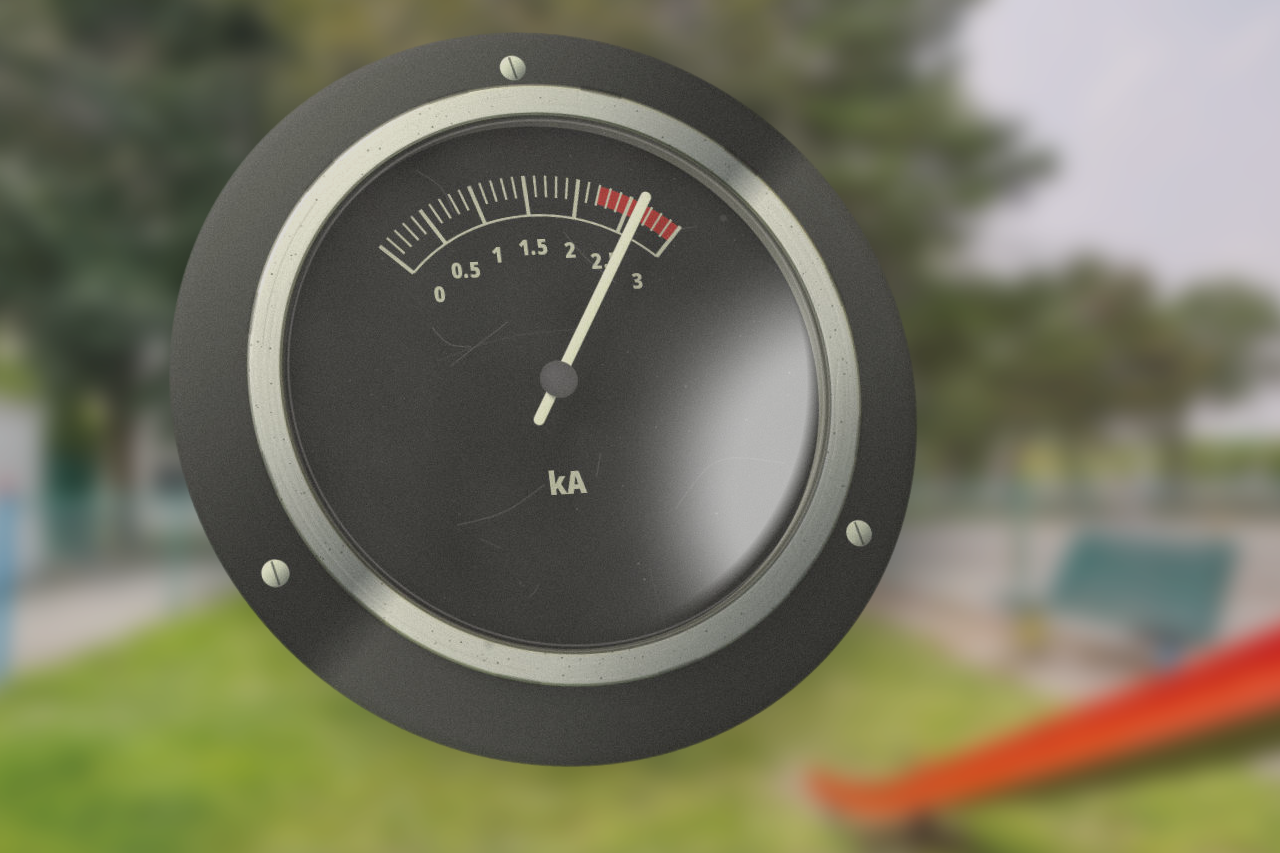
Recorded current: 2.6 kA
